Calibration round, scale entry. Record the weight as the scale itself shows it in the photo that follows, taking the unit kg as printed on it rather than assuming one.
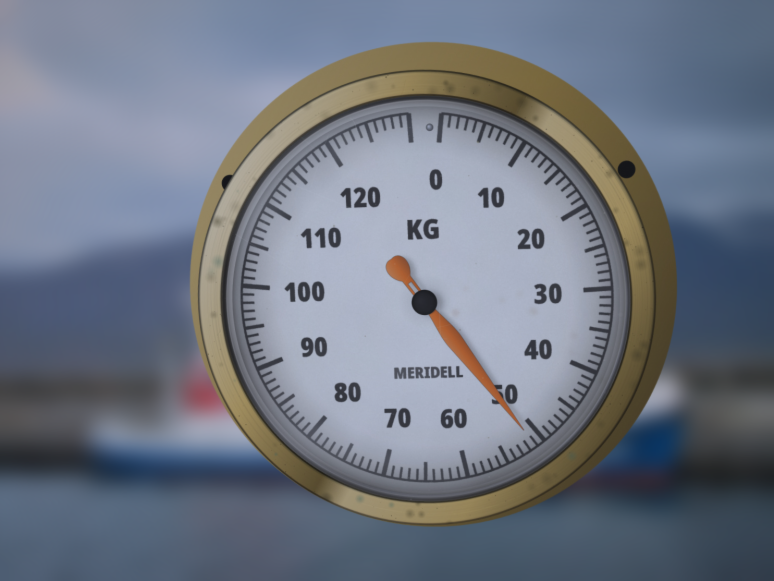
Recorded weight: 51 kg
